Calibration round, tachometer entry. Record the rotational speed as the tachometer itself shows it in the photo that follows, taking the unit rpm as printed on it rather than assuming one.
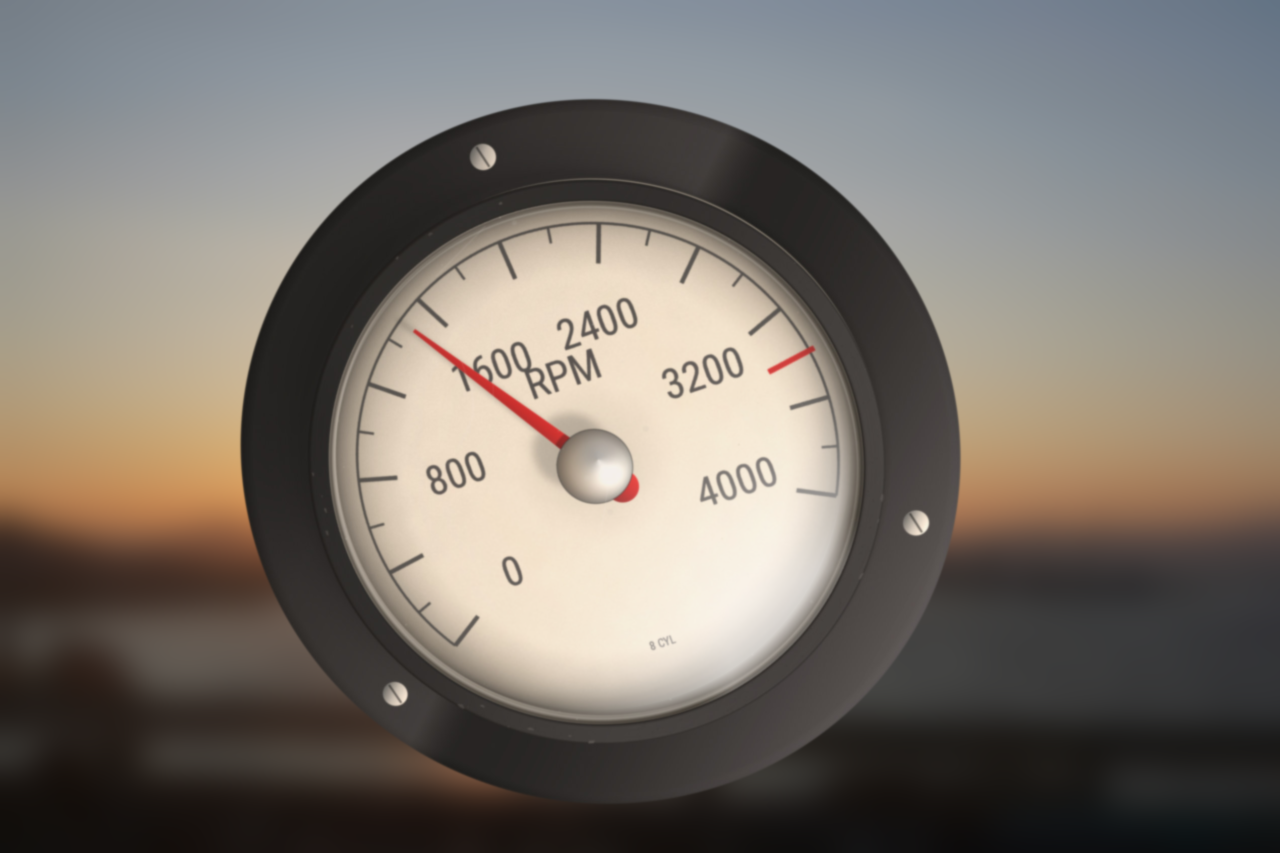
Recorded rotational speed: 1500 rpm
